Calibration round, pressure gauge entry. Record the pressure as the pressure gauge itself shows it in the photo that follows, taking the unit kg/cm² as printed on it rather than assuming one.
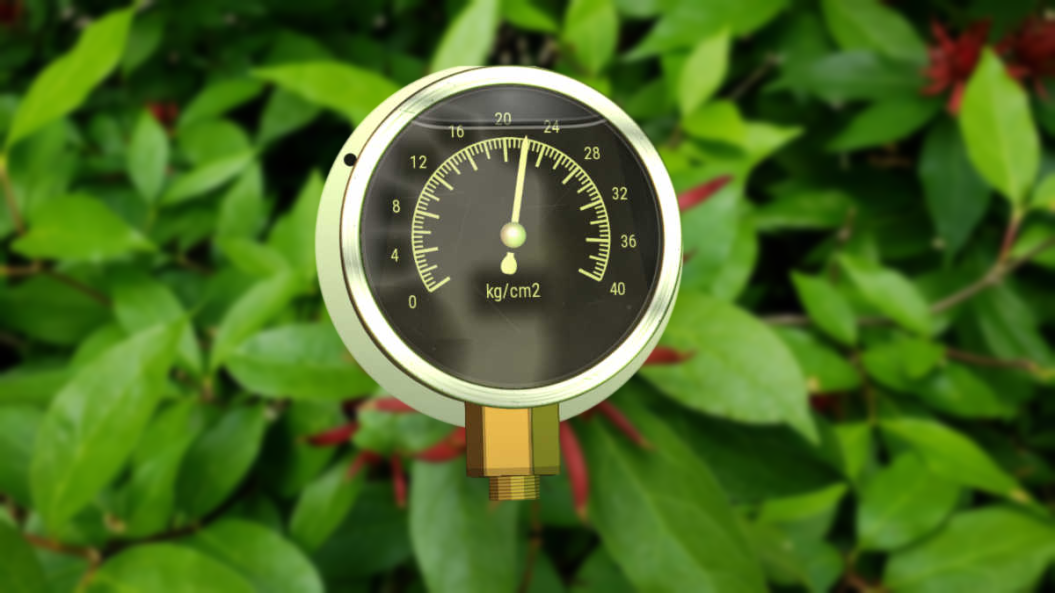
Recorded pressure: 22 kg/cm²
